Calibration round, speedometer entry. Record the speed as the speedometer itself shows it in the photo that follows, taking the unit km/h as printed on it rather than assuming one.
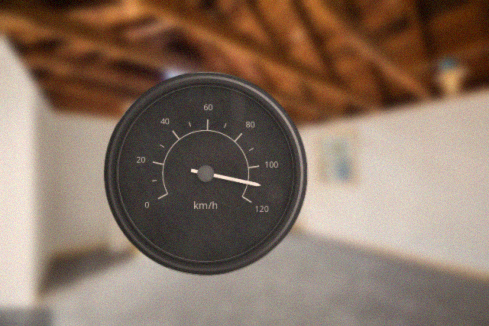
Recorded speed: 110 km/h
